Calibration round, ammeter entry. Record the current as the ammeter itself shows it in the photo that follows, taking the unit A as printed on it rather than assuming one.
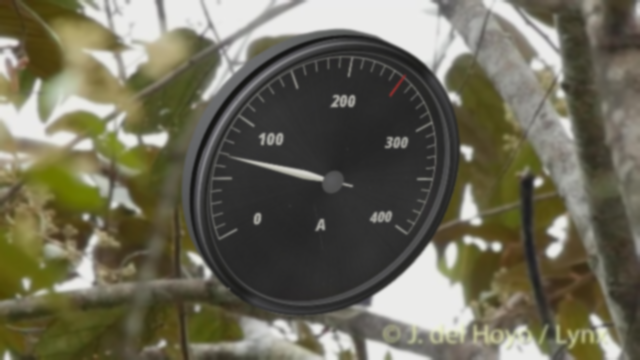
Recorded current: 70 A
